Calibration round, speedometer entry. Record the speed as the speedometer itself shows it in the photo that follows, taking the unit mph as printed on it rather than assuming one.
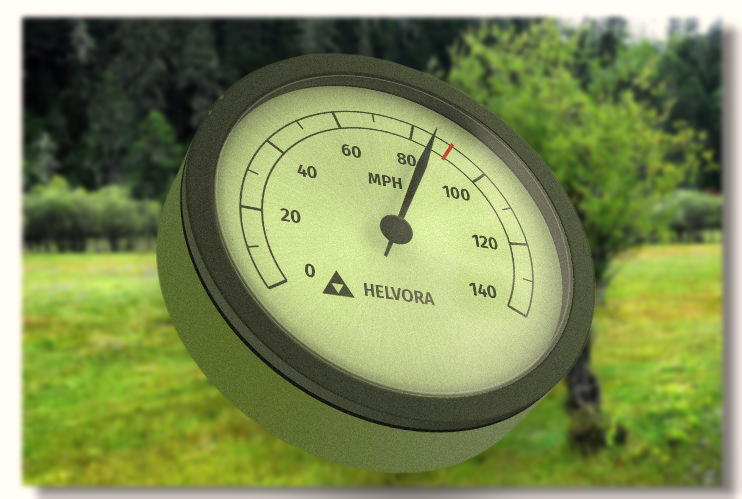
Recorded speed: 85 mph
